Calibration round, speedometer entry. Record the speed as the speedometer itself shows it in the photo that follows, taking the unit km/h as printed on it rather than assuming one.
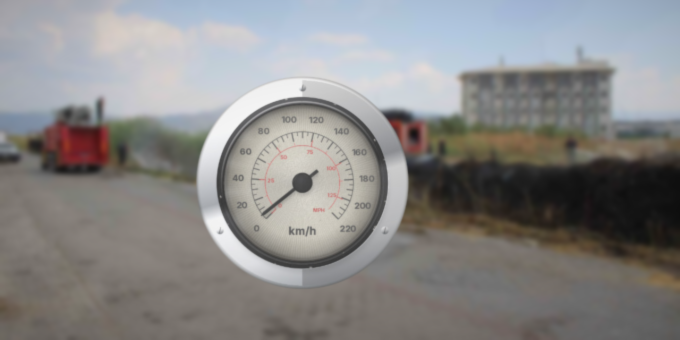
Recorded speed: 5 km/h
